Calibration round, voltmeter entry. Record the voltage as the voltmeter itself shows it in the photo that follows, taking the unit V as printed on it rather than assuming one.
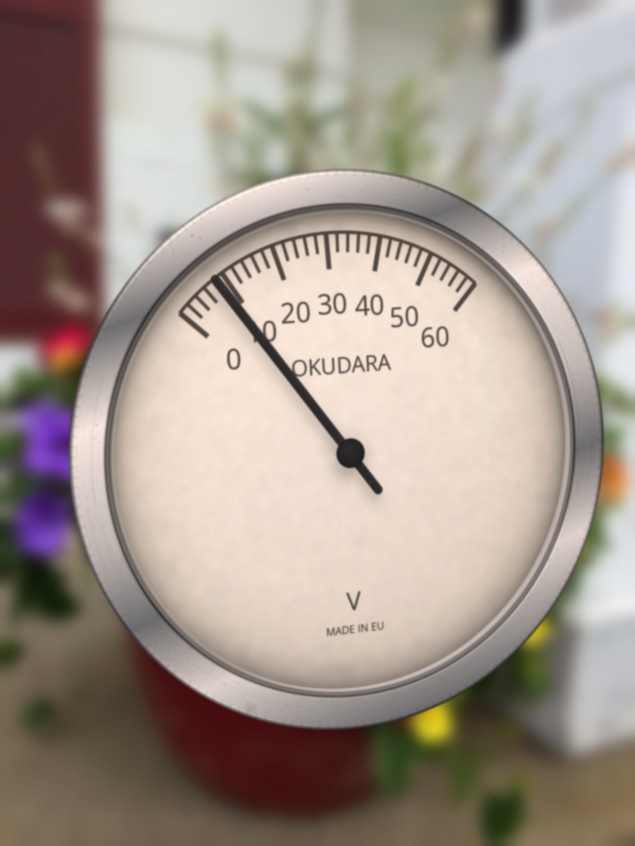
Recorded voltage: 8 V
